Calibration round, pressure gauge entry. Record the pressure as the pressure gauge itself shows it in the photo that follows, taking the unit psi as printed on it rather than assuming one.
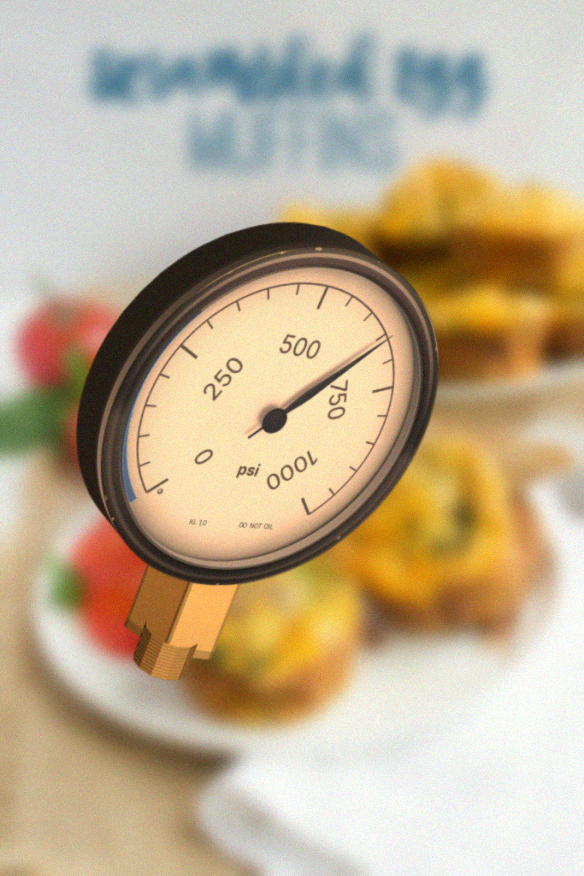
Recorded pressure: 650 psi
